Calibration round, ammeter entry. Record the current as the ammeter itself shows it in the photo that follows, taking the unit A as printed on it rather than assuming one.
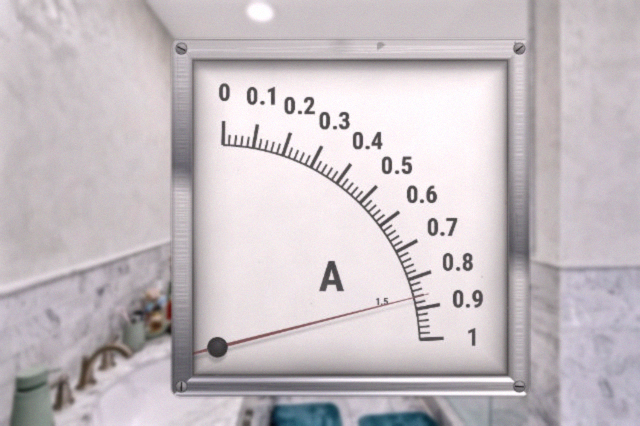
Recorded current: 0.86 A
